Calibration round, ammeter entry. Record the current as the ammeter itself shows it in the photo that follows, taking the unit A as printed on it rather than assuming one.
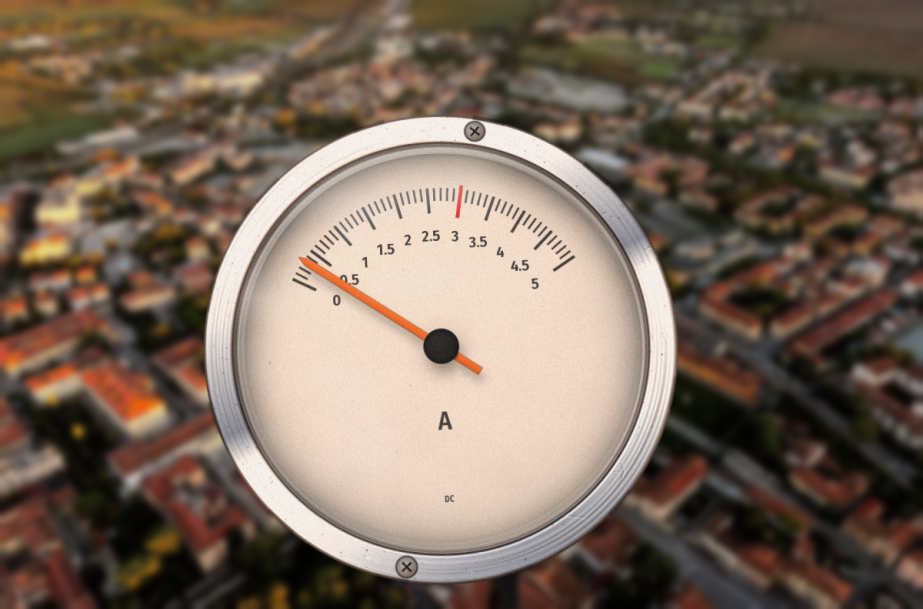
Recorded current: 0.3 A
